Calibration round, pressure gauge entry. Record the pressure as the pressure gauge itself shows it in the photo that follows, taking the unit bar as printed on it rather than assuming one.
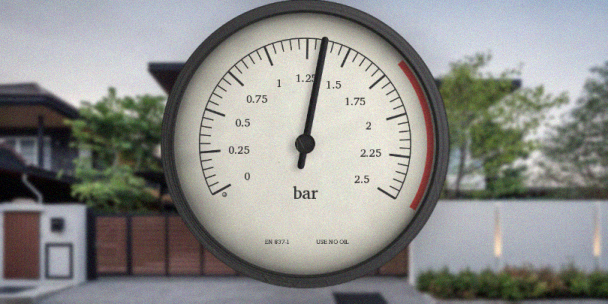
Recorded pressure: 1.35 bar
